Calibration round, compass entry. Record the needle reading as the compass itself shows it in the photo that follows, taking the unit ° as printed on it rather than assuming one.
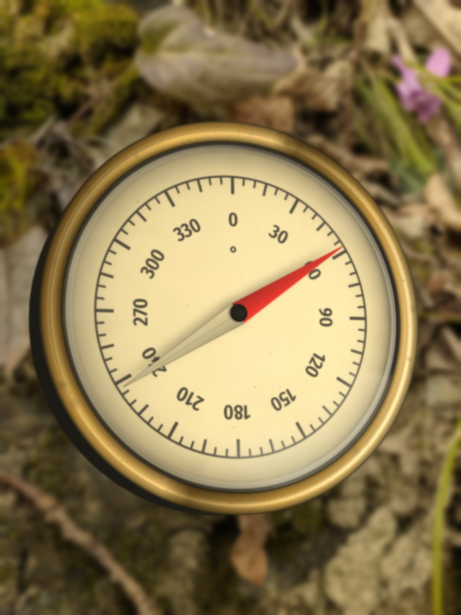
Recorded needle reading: 57.5 °
